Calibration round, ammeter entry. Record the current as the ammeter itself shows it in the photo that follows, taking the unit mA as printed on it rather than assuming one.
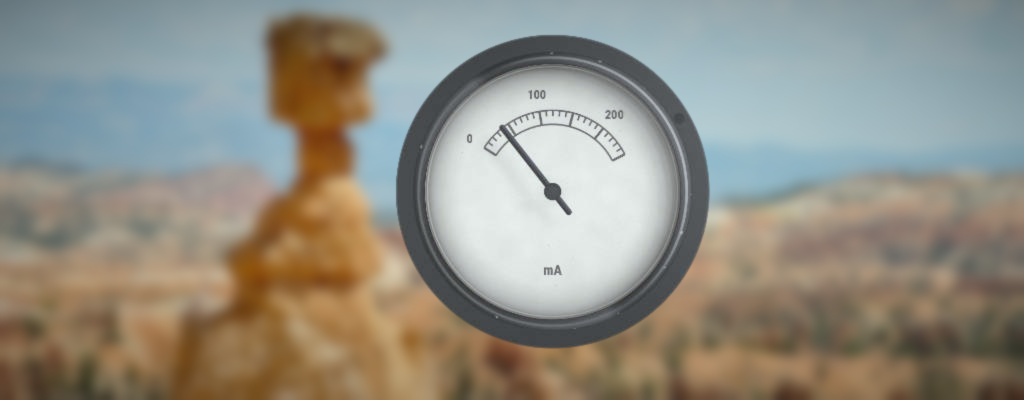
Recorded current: 40 mA
